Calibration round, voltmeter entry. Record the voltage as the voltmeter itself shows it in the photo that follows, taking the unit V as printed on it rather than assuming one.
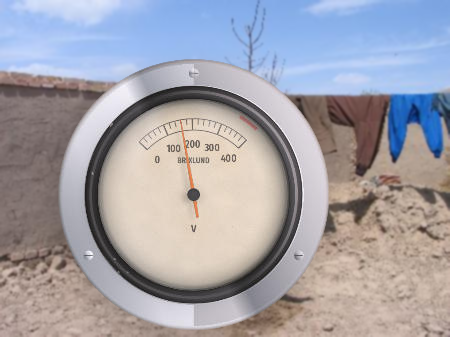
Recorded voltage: 160 V
